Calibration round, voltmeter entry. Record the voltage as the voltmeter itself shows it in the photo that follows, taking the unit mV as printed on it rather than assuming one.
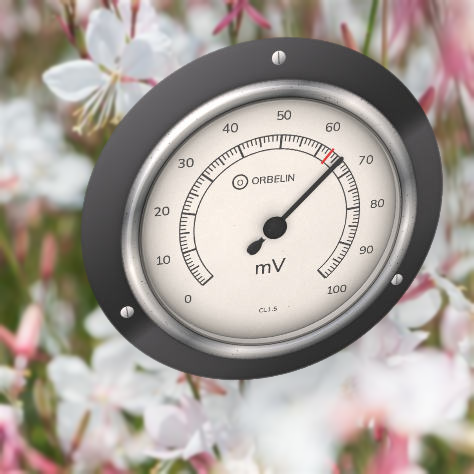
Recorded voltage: 65 mV
